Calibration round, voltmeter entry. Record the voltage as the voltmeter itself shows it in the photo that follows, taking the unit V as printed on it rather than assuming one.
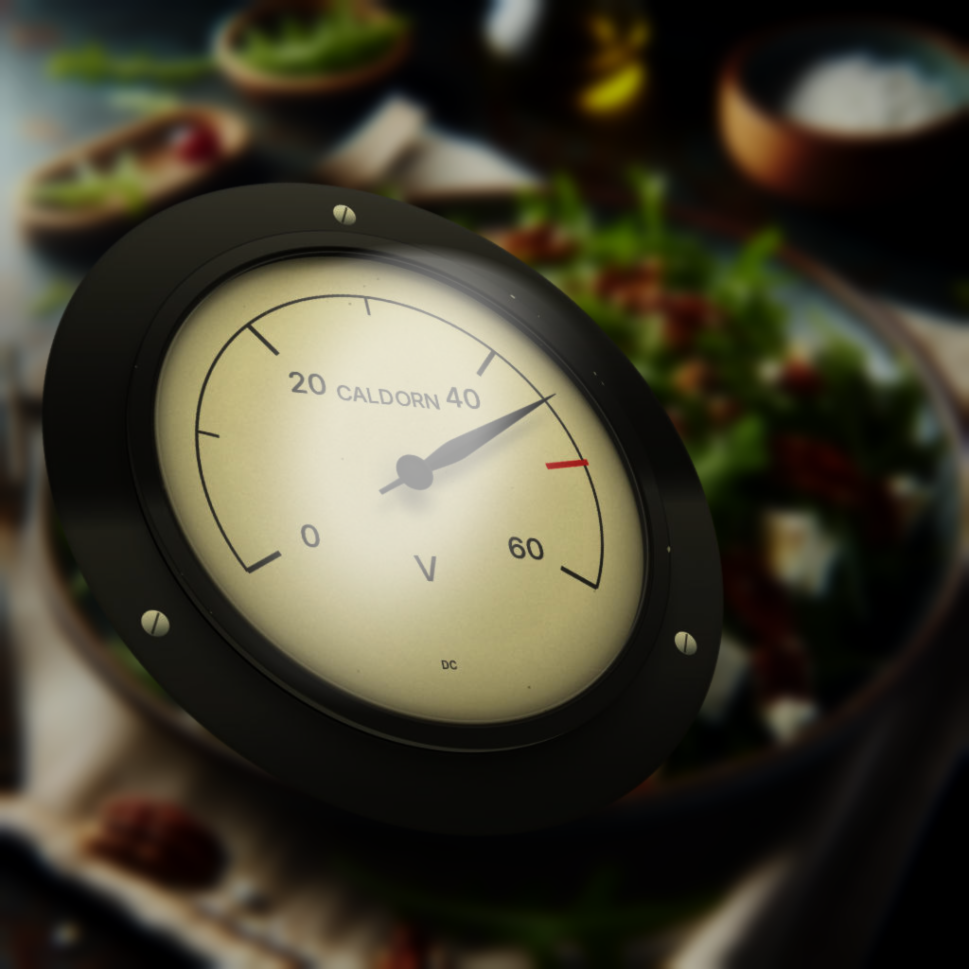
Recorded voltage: 45 V
